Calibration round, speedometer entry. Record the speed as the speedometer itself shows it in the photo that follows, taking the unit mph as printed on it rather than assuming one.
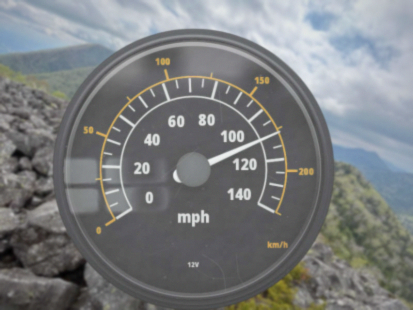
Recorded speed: 110 mph
